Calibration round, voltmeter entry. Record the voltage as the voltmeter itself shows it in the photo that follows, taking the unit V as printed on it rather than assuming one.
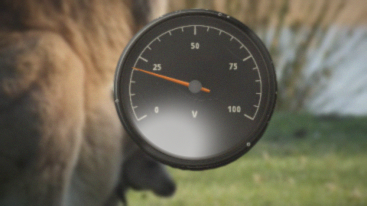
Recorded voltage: 20 V
